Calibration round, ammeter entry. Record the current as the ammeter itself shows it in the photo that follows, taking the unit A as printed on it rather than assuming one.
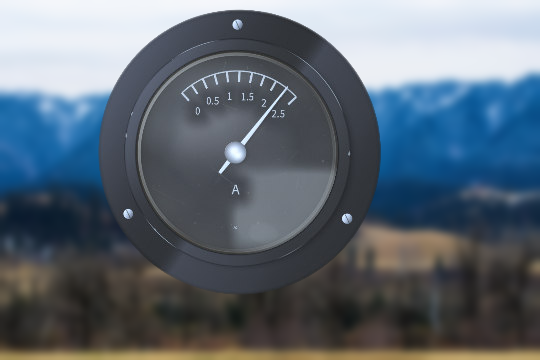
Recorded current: 2.25 A
